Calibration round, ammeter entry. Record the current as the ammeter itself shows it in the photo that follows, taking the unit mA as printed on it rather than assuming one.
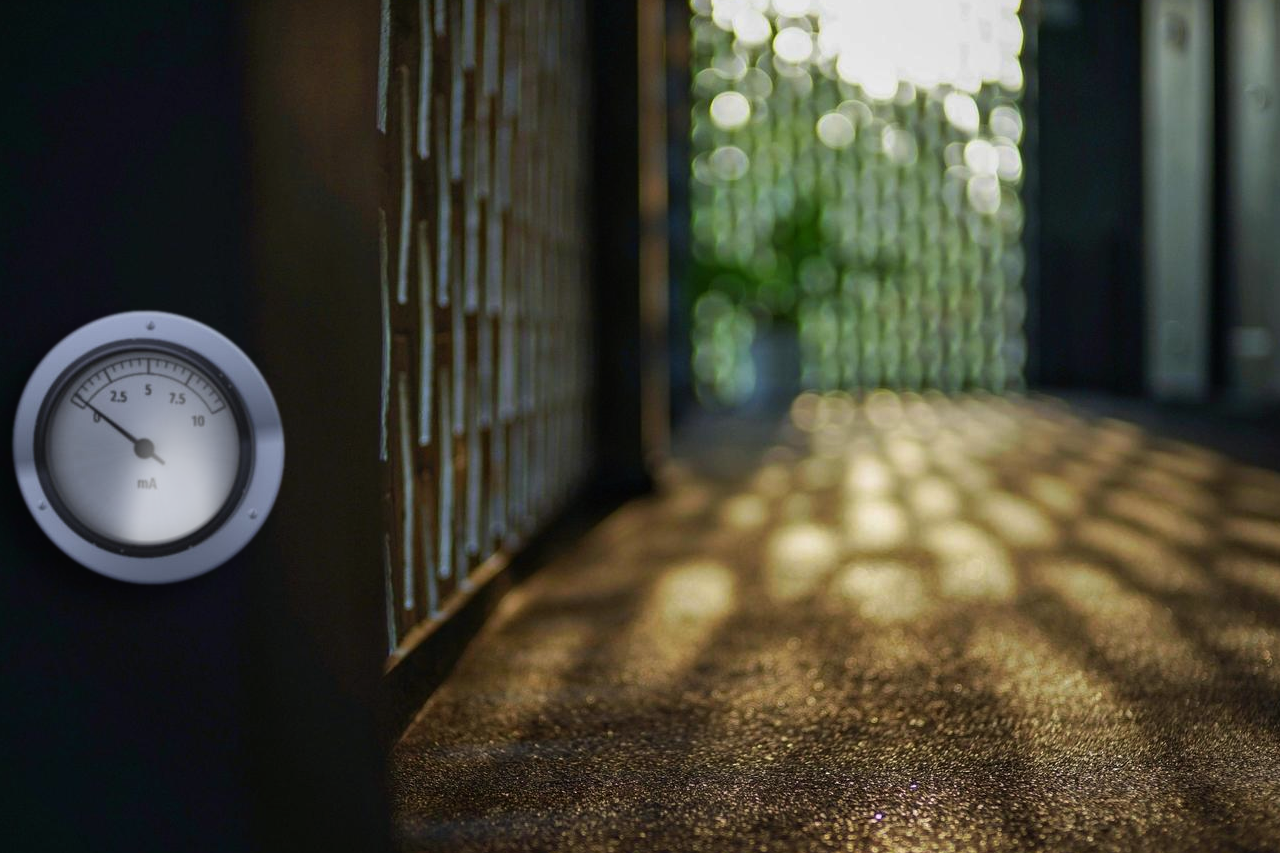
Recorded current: 0.5 mA
